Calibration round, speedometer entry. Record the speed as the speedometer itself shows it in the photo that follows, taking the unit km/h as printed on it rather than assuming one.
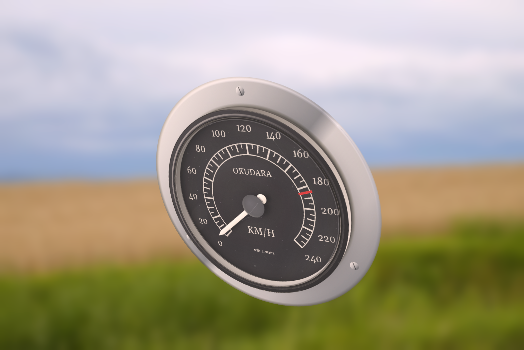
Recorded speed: 5 km/h
